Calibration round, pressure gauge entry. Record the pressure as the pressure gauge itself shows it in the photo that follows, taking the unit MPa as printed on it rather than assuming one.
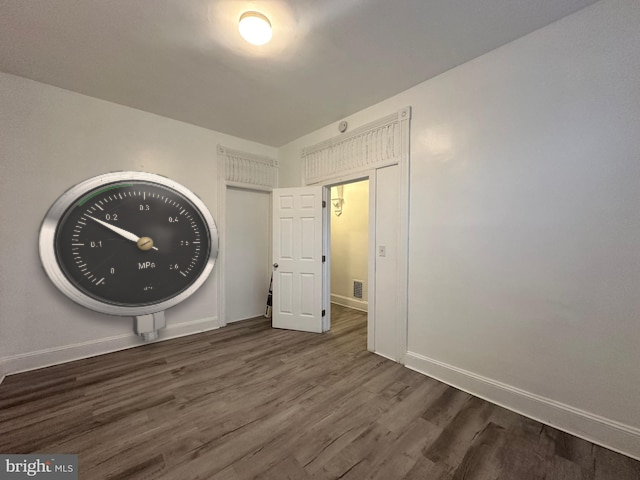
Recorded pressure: 0.17 MPa
